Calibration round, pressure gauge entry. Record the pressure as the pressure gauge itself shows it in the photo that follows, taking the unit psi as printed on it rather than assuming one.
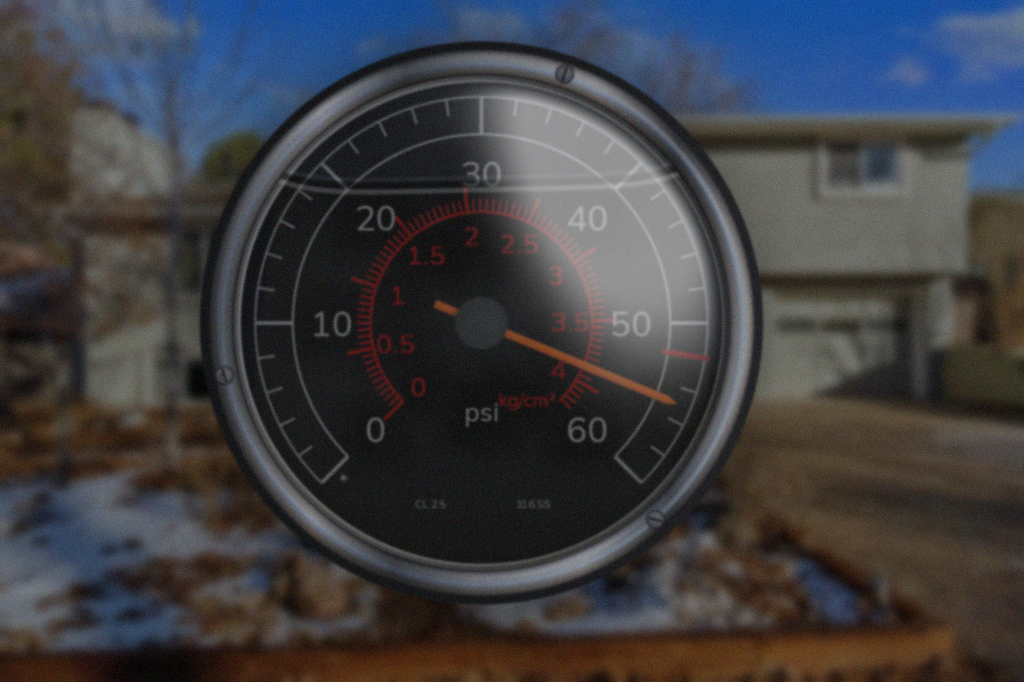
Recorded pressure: 55 psi
